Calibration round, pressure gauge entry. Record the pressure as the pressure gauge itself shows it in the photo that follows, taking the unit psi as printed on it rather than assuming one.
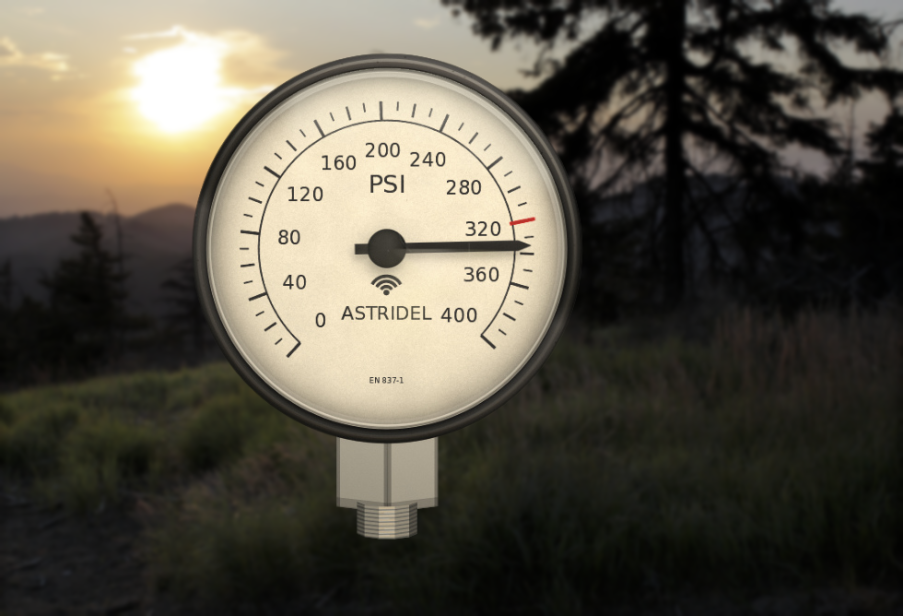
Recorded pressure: 335 psi
